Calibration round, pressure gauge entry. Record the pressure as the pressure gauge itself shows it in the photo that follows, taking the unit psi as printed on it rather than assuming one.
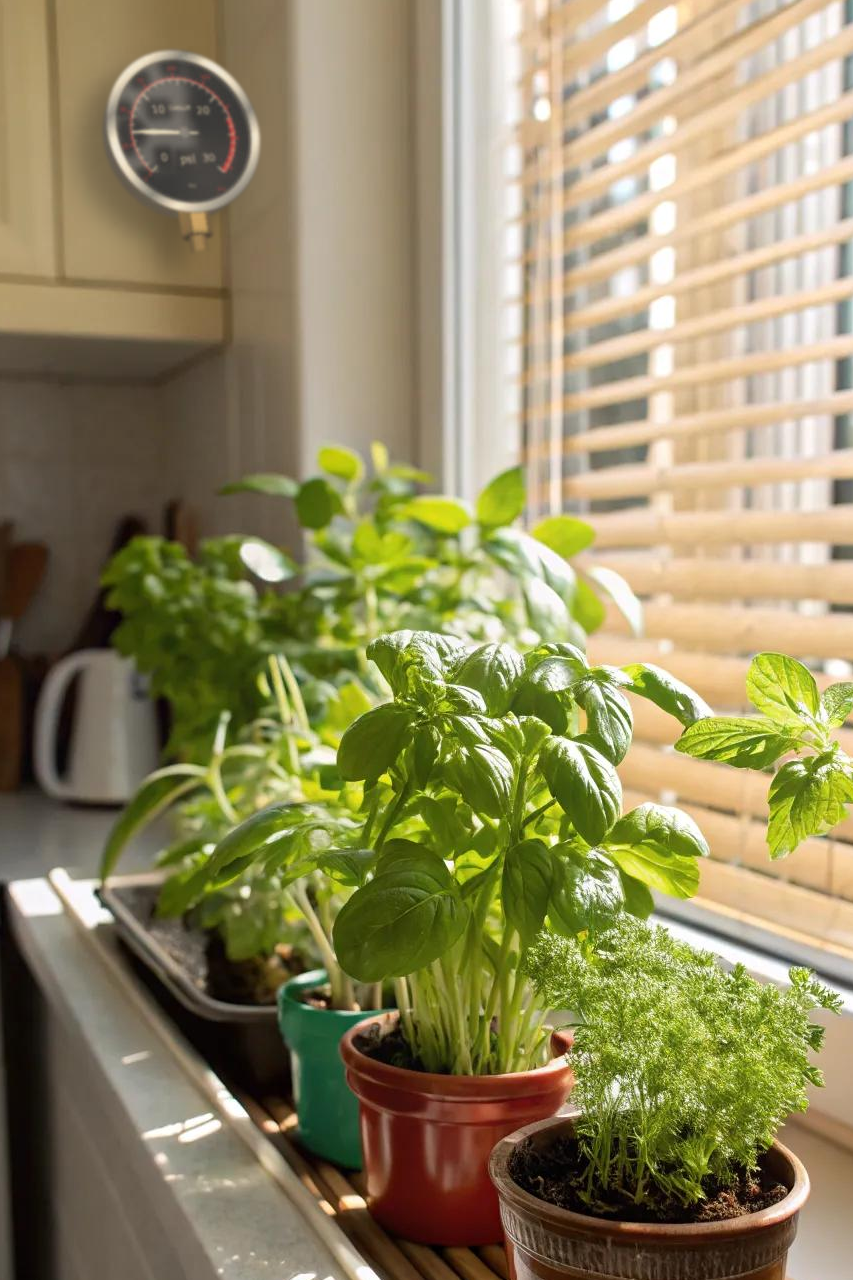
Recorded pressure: 5 psi
